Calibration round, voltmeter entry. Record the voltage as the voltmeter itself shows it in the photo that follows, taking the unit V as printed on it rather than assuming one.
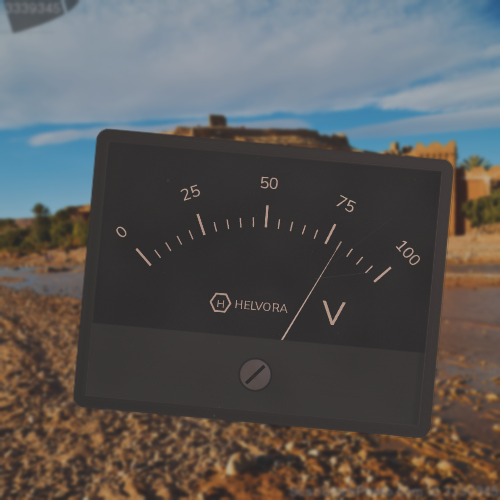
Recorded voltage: 80 V
